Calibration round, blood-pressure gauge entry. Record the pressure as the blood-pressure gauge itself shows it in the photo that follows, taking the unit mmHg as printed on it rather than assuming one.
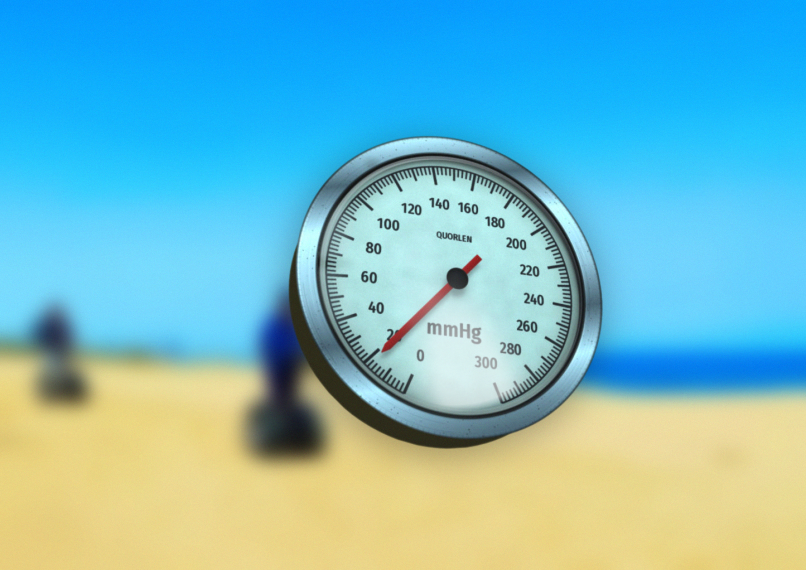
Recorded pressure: 18 mmHg
